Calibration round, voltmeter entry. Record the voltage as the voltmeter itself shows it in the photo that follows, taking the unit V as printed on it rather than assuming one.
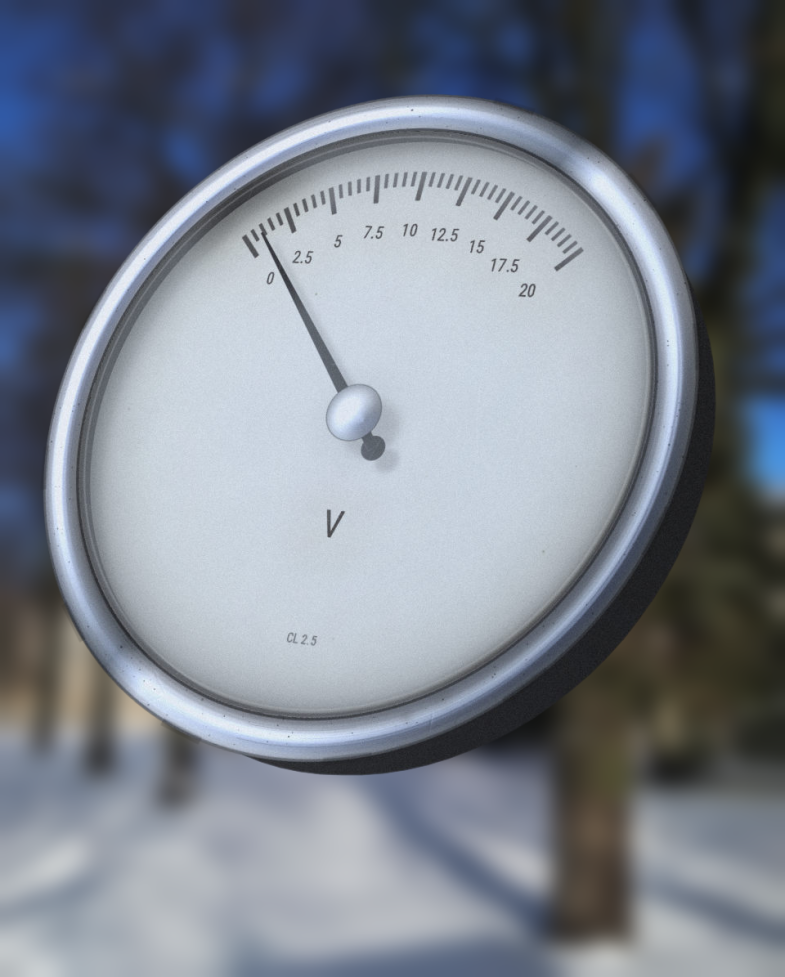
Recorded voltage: 1 V
